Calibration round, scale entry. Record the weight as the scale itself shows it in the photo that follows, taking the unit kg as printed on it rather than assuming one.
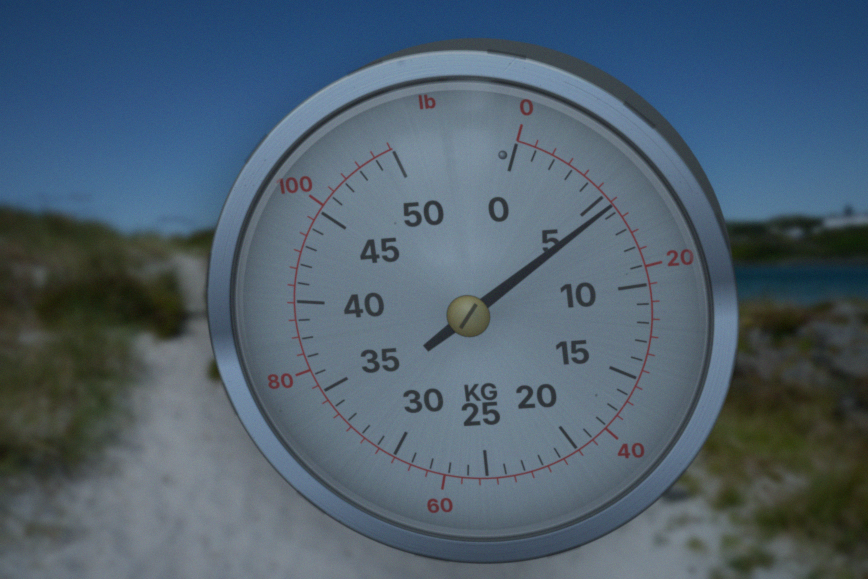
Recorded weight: 5.5 kg
